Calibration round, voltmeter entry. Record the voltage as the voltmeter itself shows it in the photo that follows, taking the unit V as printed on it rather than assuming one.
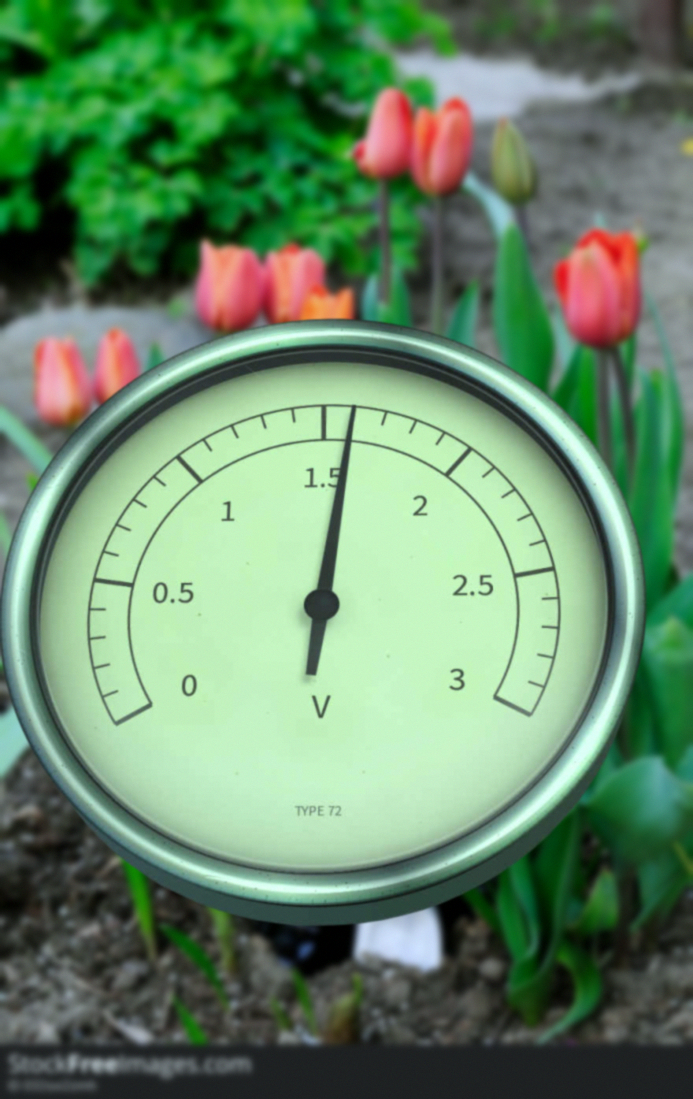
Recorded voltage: 1.6 V
